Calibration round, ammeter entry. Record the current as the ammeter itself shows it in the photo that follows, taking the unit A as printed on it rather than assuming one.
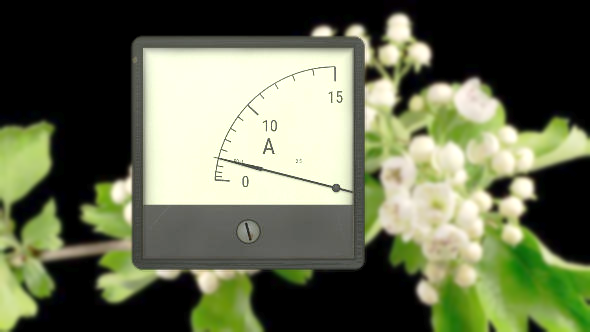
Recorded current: 5 A
